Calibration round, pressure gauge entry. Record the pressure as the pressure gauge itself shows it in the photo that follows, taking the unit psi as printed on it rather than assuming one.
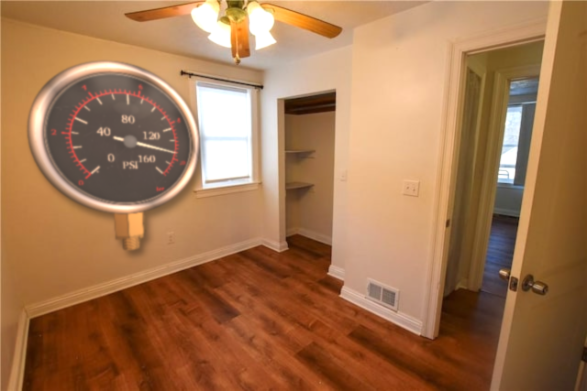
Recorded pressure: 140 psi
